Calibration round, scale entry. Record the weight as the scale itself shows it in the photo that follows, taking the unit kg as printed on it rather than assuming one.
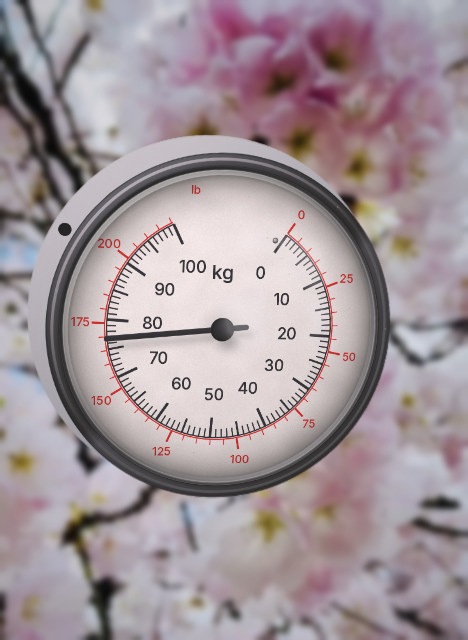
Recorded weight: 77 kg
